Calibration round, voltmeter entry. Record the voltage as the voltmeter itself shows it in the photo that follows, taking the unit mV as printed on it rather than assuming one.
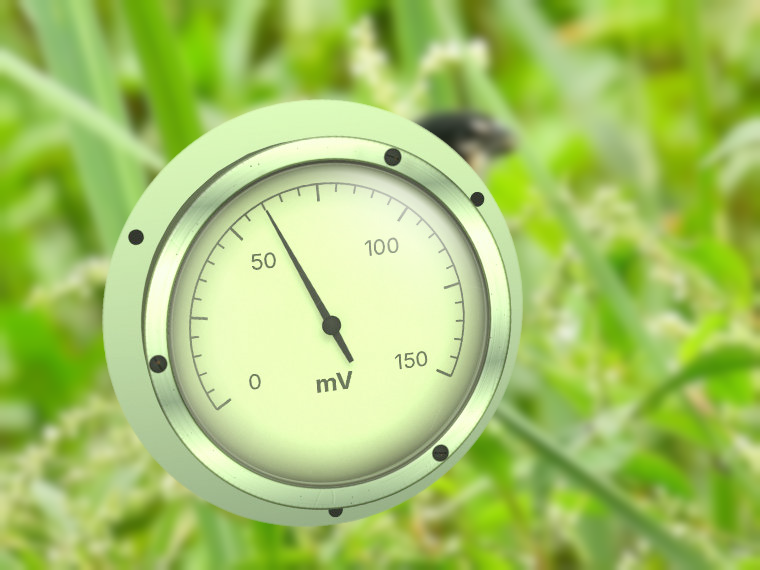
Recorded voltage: 60 mV
